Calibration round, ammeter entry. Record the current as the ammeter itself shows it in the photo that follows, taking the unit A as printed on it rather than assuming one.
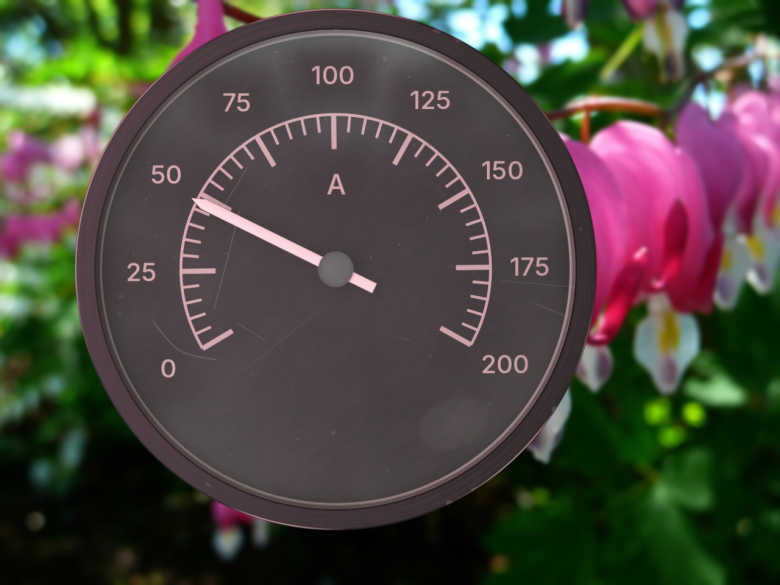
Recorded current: 47.5 A
